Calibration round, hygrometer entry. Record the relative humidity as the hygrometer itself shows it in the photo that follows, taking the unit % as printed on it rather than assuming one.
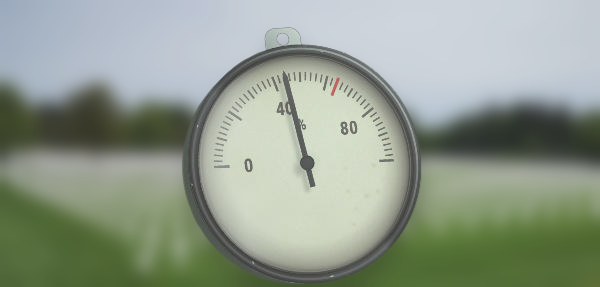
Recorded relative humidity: 44 %
